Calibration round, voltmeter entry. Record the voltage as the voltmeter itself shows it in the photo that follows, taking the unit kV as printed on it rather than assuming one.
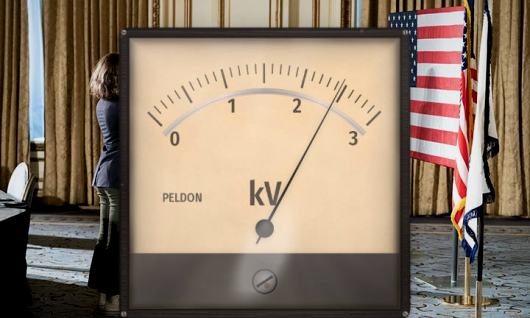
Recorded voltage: 2.45 kV
